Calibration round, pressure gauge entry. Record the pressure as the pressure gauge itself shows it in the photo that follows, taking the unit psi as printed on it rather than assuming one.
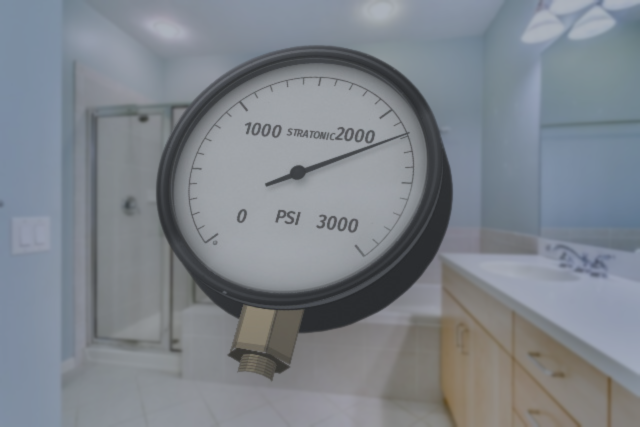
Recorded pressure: 2200 psi
